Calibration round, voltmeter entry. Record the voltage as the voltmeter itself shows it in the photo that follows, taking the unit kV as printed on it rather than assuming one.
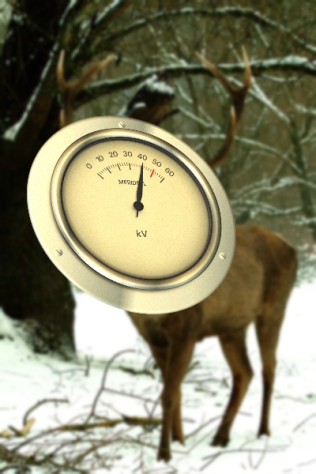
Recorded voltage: 40 kV
